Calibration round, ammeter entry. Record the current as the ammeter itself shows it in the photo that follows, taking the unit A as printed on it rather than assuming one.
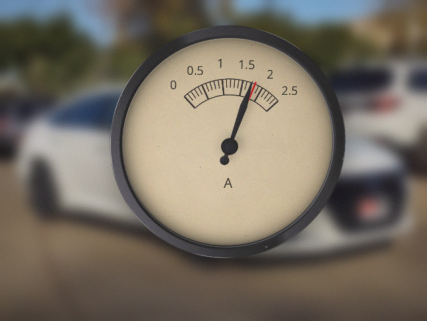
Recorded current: 1.7 A
